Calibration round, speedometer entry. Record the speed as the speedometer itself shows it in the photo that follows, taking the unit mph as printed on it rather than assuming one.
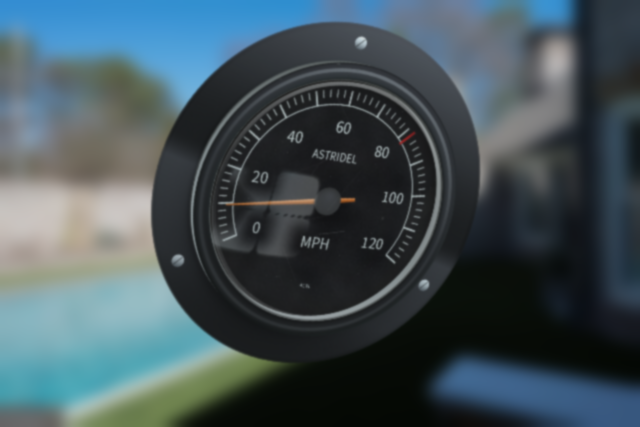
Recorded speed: 10 mph
